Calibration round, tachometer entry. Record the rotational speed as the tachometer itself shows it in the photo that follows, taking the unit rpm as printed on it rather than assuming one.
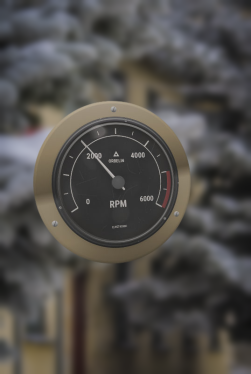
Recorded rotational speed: 2000 rpm
